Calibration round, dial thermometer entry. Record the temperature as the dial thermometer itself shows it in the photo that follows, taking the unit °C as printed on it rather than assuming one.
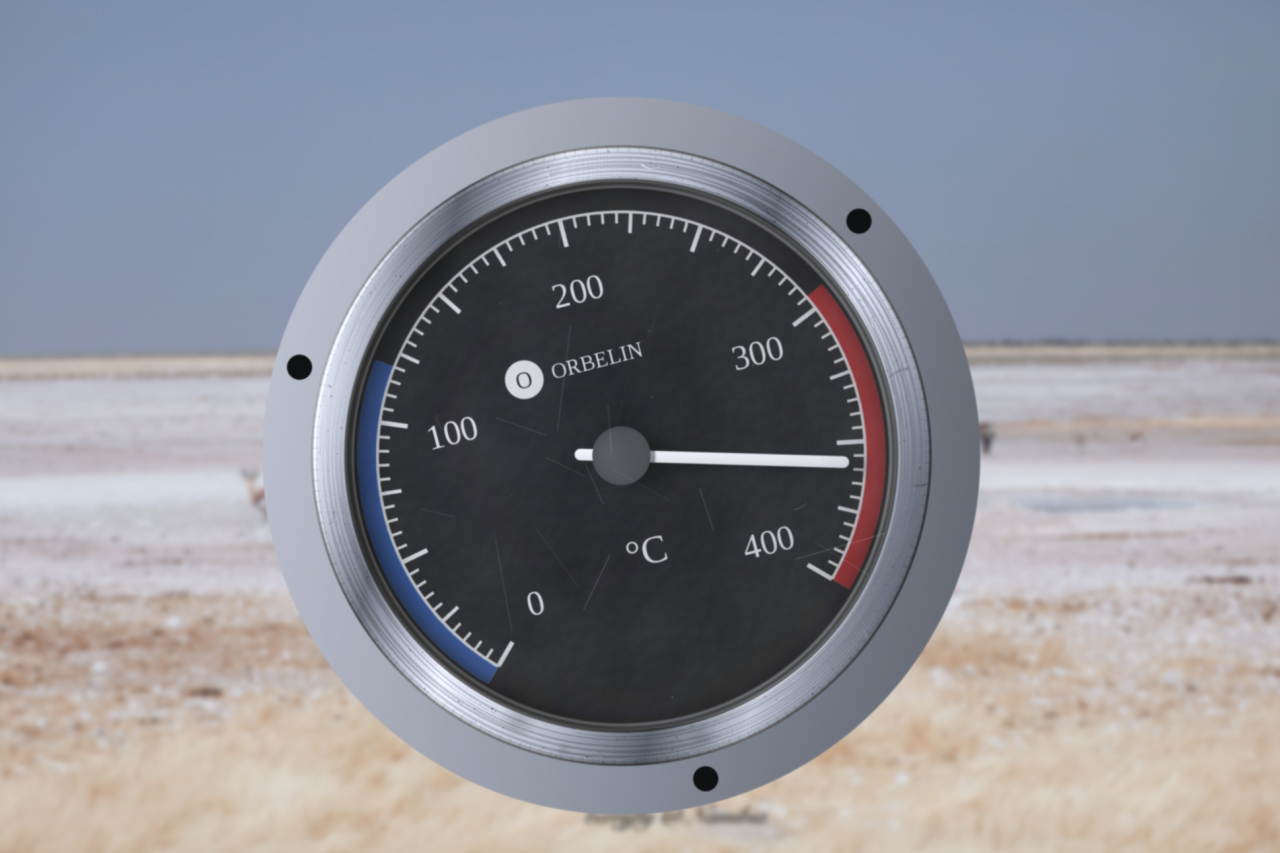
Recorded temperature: 357.5 °C
